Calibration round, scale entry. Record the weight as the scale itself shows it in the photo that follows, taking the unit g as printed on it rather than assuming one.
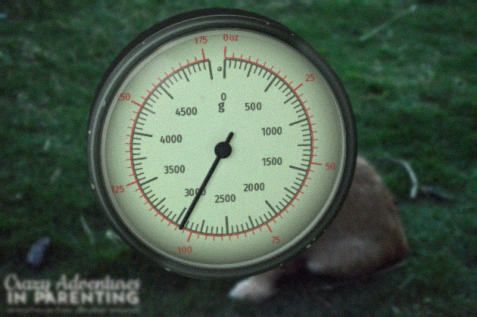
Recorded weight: 2950 g
